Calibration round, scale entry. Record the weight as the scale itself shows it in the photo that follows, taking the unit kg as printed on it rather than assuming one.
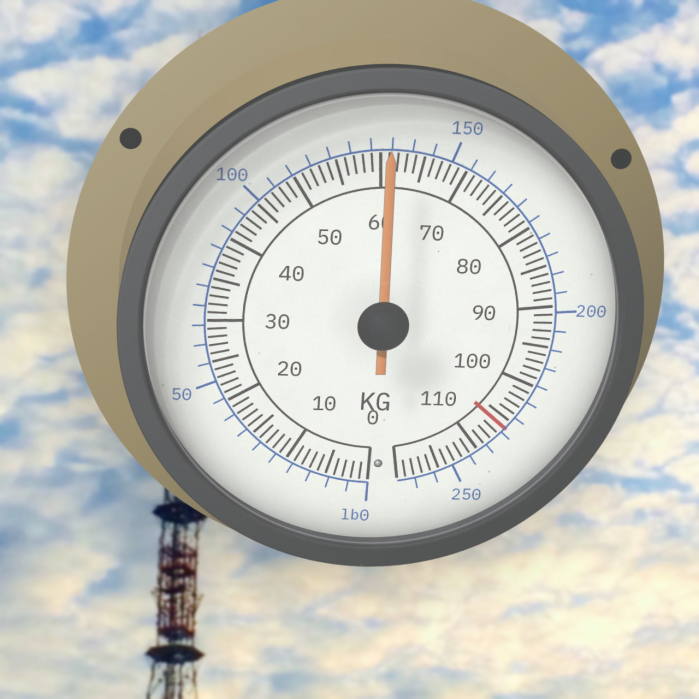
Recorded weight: 61 kg
